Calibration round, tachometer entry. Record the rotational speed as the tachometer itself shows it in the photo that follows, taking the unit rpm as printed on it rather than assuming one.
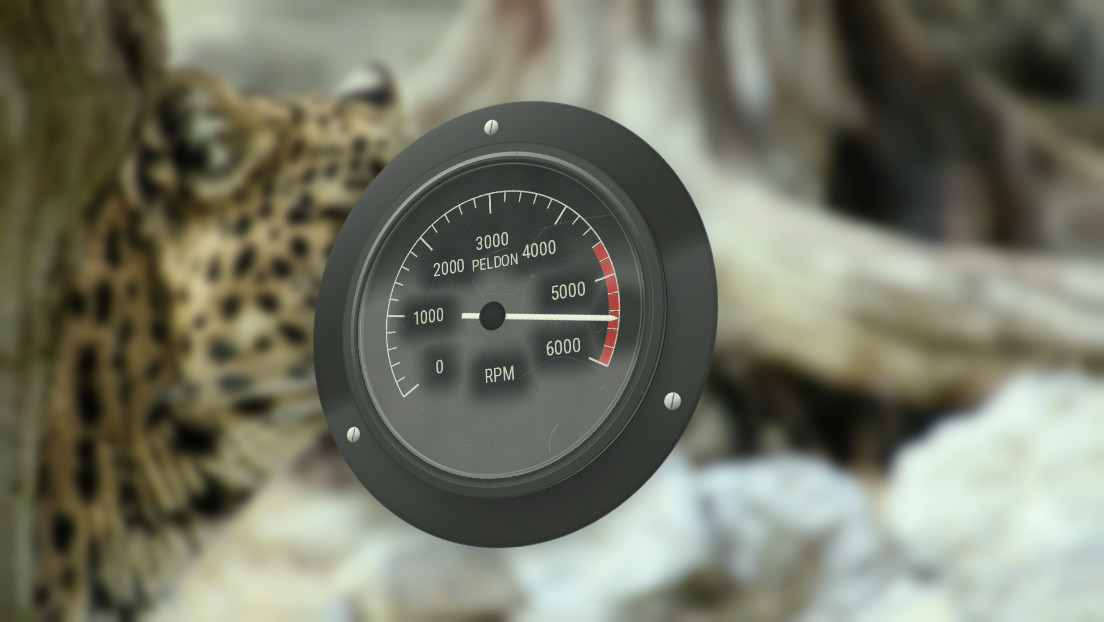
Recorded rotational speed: 5500 rpm
